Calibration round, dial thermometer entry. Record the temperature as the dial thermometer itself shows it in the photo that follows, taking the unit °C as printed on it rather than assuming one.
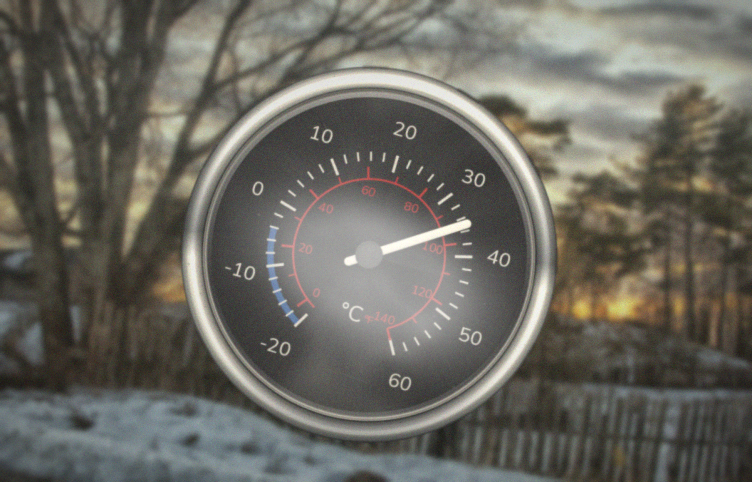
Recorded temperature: 35 °C
